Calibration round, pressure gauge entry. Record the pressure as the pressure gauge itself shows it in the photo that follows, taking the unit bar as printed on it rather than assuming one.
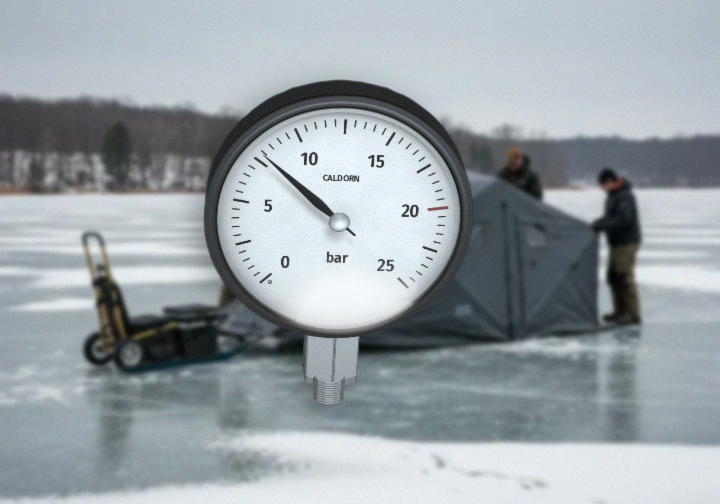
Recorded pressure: 8 bar
